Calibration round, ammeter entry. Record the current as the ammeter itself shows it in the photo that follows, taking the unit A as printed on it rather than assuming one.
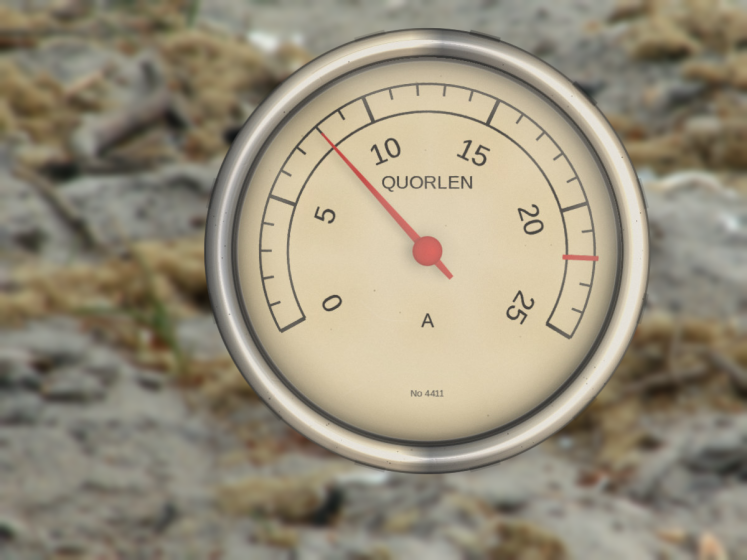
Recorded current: 8 A
